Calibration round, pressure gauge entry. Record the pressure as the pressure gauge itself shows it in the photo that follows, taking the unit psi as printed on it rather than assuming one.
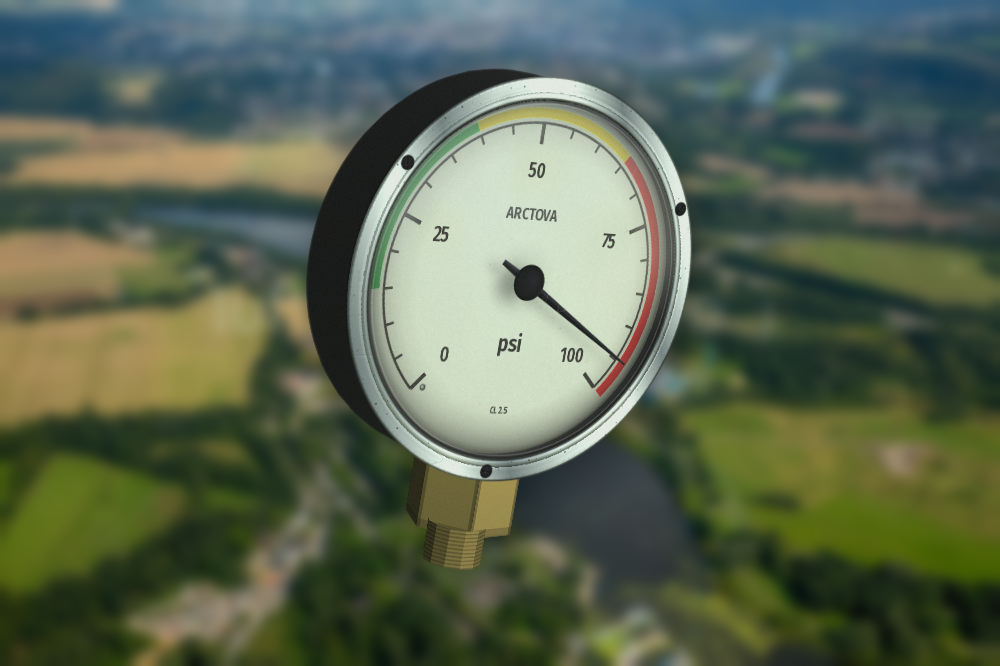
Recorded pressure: 95 psi
